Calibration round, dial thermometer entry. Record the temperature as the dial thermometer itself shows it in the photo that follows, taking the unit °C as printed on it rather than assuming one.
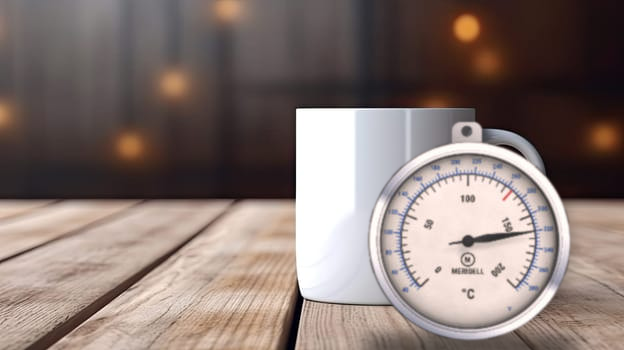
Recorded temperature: 160 °C
